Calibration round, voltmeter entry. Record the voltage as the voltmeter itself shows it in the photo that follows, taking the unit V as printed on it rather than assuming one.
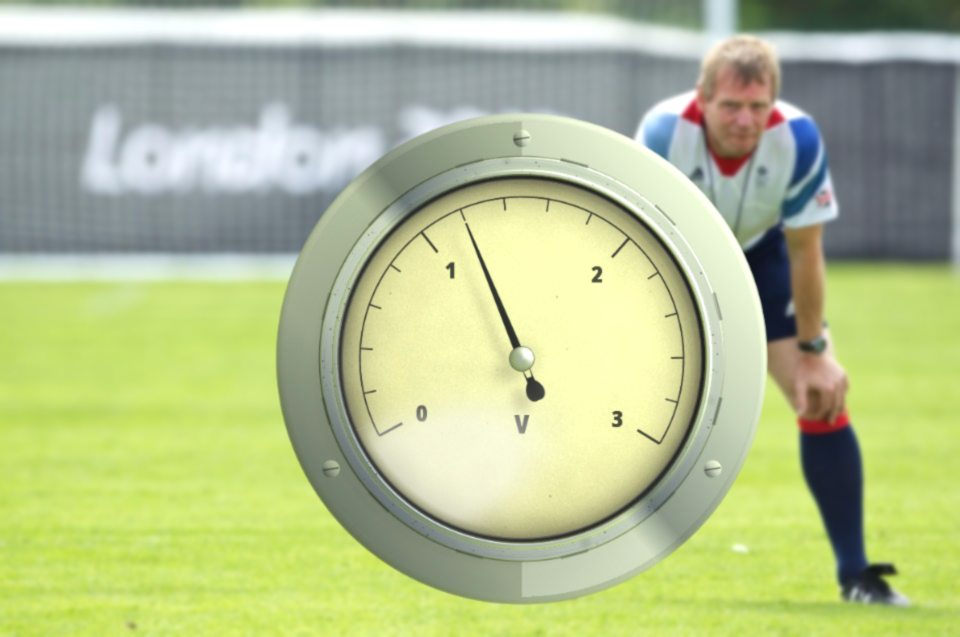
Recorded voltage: 1.2 V
